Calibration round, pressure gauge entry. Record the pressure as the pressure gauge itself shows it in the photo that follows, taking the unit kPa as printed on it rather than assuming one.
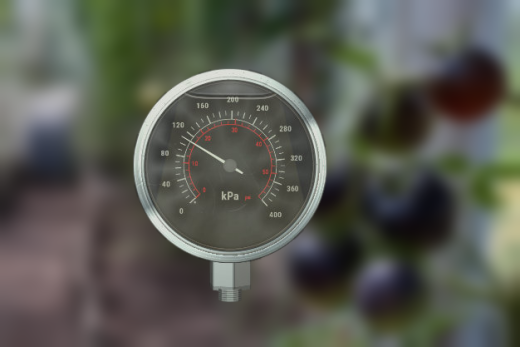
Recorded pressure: 110 kPa
